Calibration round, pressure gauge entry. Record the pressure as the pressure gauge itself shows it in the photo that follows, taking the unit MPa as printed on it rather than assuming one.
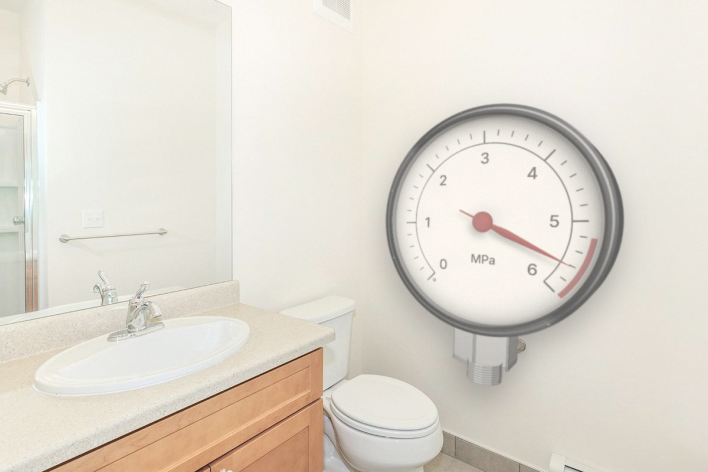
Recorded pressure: 5.6 MPa
